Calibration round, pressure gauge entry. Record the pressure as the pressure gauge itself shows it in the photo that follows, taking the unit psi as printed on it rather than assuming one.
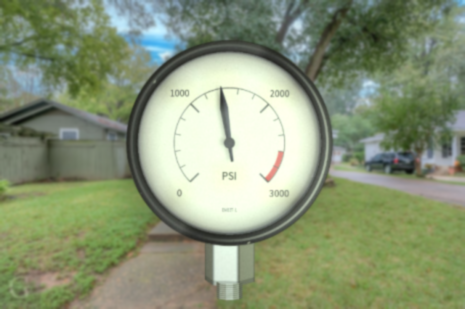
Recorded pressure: 1400 psi
